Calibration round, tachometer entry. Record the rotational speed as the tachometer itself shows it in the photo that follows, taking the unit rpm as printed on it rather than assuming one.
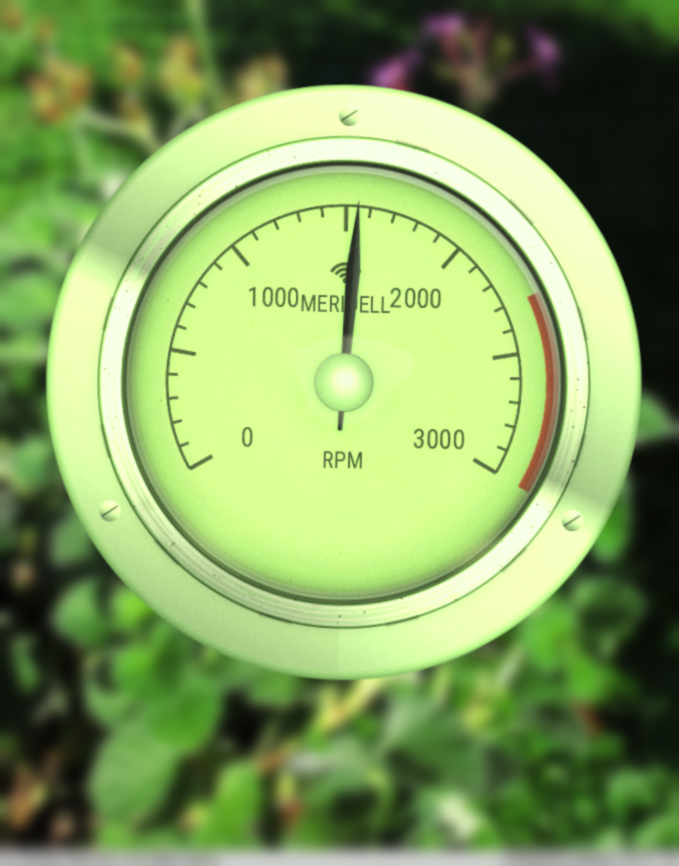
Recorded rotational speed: 1550 rpm
